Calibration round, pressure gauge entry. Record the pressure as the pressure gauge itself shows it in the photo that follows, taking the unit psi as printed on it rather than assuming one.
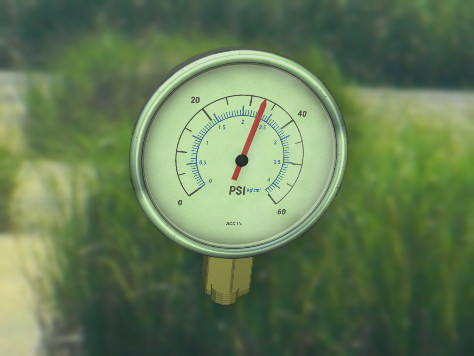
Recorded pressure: 32.5 psi
